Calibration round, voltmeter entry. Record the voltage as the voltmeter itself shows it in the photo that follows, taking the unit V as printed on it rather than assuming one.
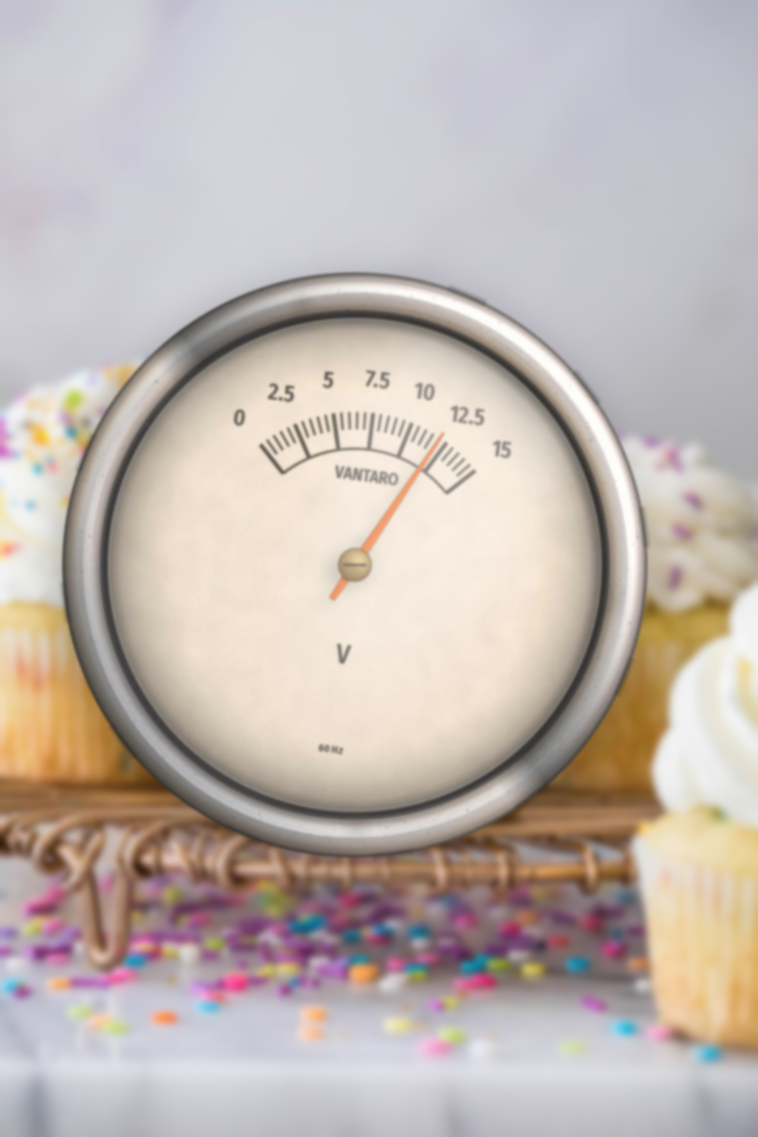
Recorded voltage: 12 V
